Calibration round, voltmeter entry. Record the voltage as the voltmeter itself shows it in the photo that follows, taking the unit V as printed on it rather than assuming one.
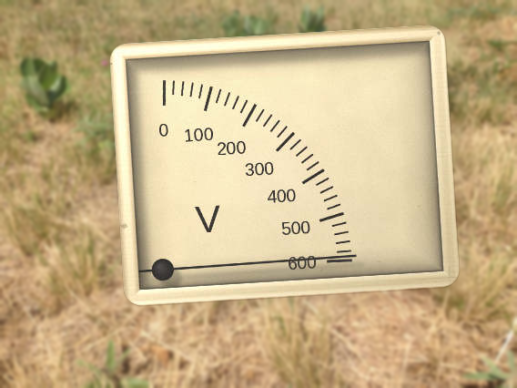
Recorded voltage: 590 V
